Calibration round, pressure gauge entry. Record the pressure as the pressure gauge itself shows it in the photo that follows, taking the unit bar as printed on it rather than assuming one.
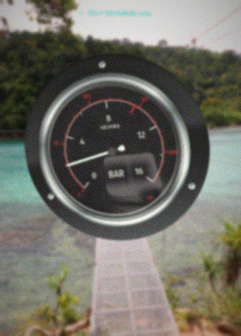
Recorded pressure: 2 bar
